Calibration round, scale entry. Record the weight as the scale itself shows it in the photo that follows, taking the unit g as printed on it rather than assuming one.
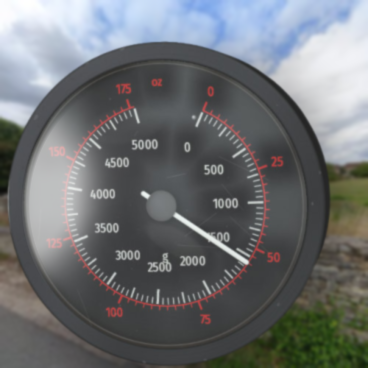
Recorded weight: 1550 g
